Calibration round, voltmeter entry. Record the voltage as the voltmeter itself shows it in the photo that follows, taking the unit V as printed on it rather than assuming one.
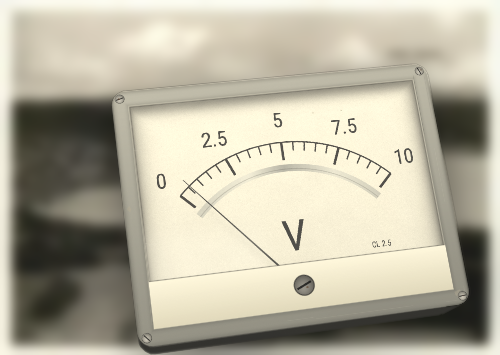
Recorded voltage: 0.5 V
